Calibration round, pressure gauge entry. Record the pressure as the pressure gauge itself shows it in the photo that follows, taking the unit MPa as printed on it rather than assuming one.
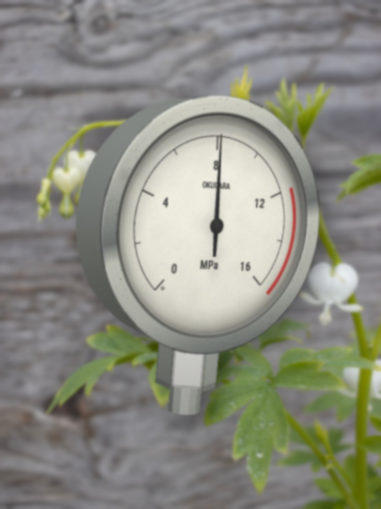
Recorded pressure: 8 MPa
